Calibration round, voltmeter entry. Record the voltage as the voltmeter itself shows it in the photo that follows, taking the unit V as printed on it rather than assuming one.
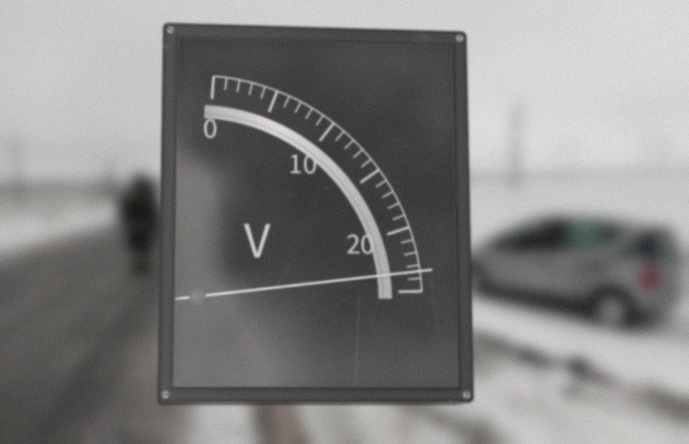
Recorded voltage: 23.5 V
